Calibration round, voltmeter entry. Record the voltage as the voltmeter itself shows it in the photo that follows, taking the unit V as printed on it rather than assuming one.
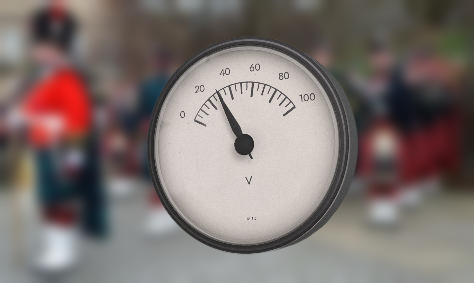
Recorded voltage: 30 V
